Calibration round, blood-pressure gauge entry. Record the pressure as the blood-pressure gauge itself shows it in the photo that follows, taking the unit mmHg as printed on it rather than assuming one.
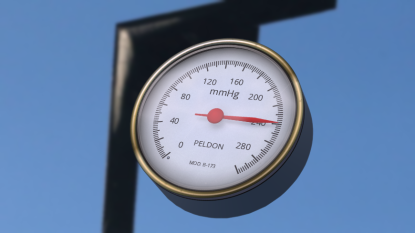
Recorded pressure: 240 mmHg
